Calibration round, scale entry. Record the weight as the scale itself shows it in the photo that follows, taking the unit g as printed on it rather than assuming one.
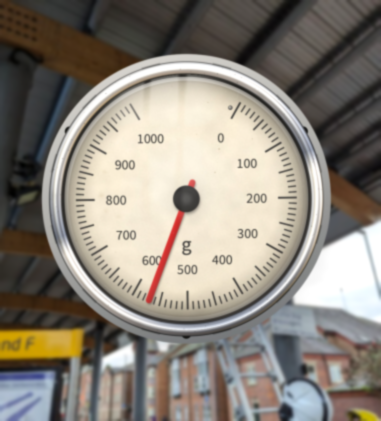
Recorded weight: 570 g
